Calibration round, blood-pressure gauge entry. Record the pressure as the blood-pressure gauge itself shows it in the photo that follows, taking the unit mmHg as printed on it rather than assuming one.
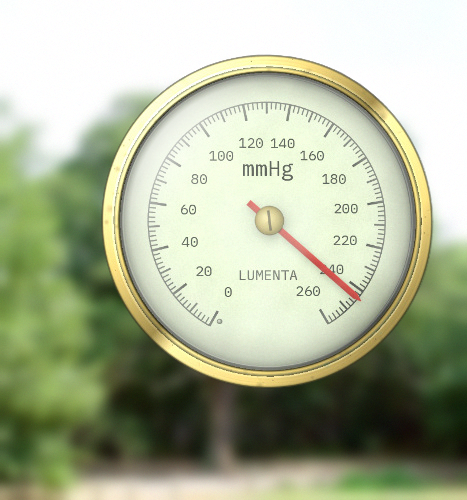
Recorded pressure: 244 mmHg
